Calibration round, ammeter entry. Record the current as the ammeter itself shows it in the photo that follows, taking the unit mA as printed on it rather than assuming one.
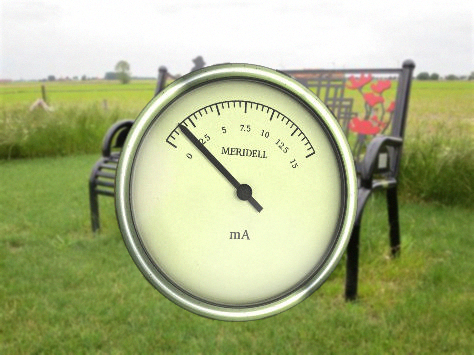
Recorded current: 1.5 mA
